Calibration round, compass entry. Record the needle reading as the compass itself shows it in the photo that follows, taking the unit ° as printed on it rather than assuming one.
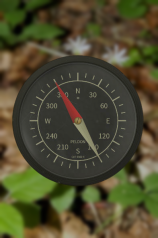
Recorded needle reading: 330 °
